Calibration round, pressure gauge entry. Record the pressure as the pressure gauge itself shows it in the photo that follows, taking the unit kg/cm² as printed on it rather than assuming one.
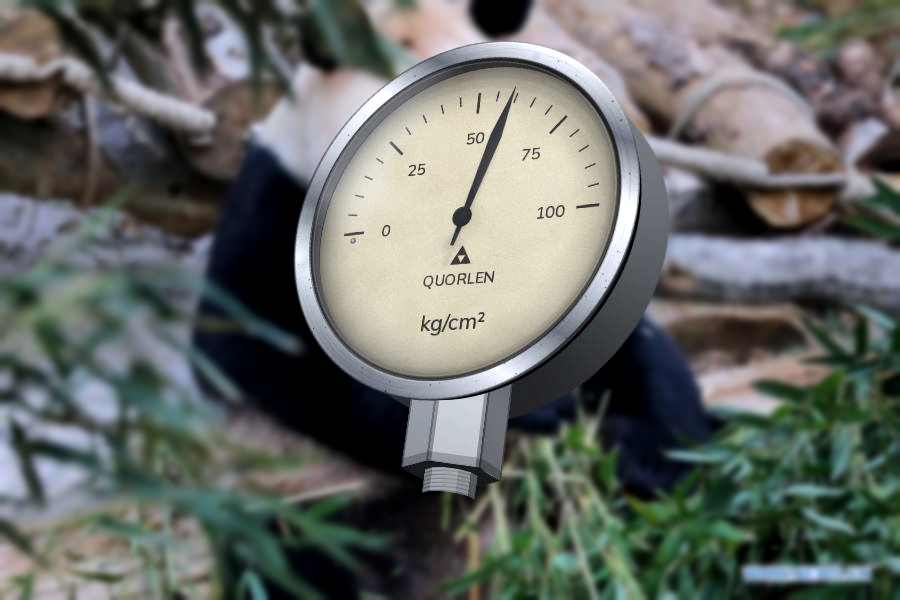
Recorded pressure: 60 kg/cm²
